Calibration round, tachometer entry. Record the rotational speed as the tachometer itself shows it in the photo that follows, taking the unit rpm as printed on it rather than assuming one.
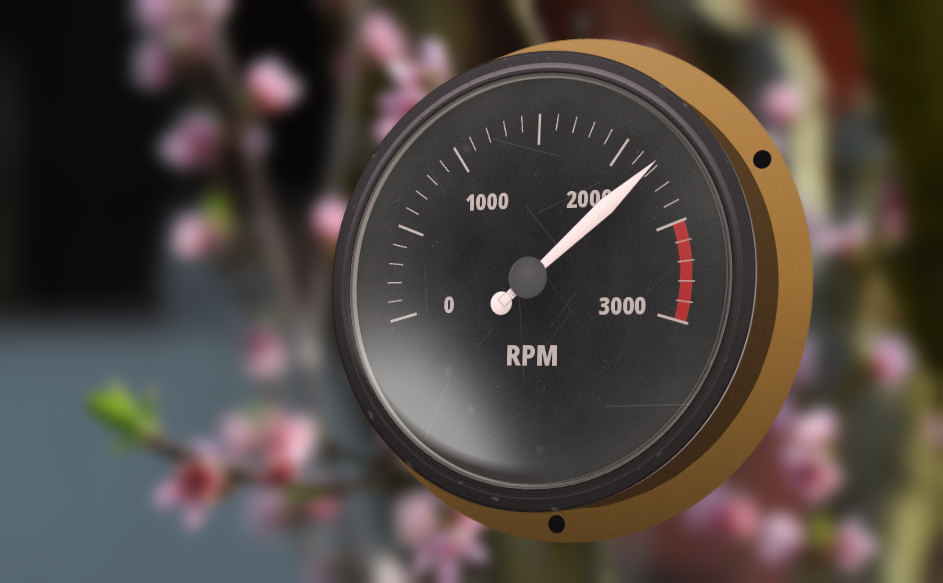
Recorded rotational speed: 2200 rpm
